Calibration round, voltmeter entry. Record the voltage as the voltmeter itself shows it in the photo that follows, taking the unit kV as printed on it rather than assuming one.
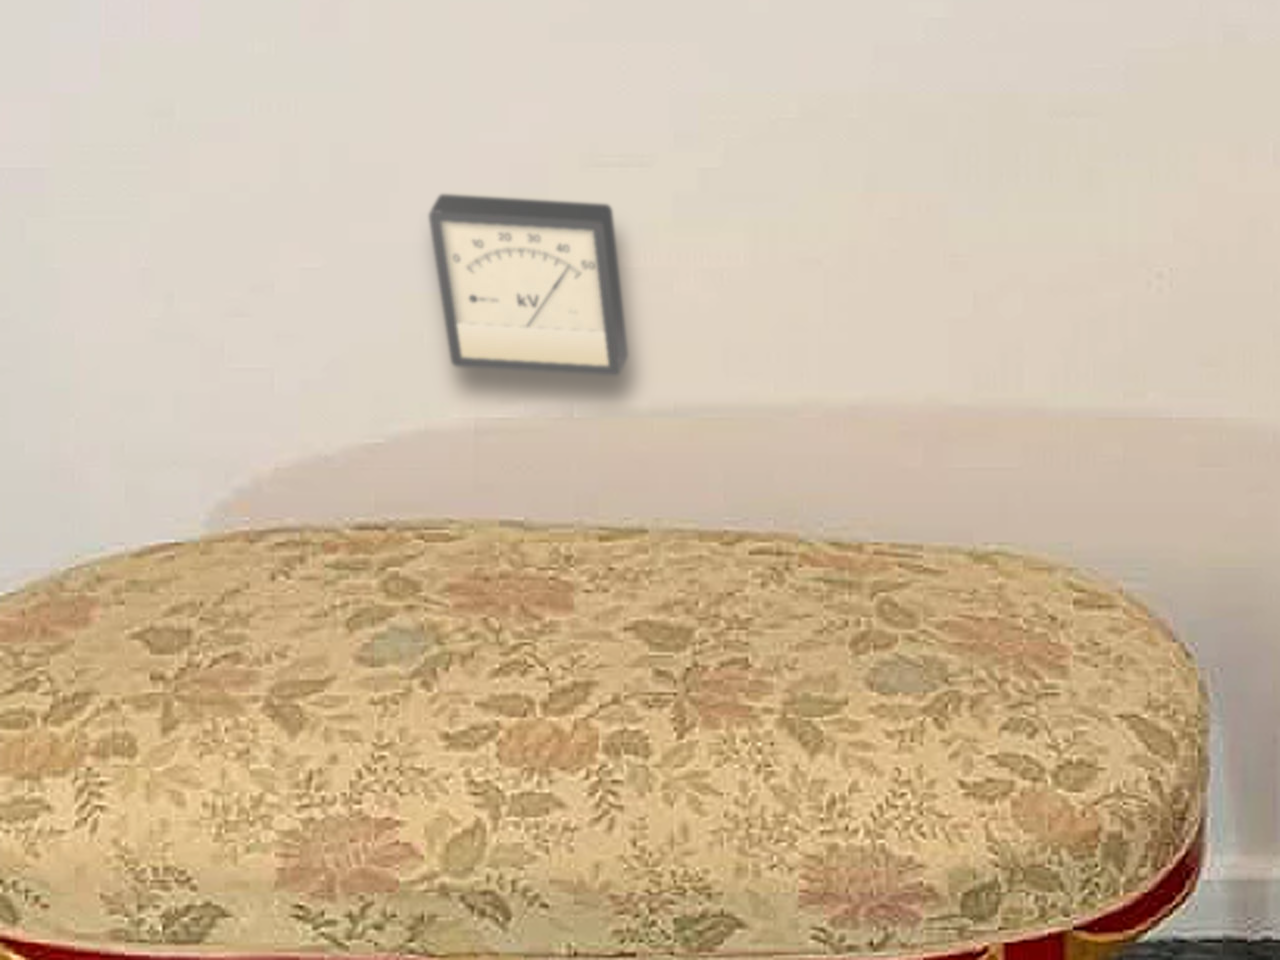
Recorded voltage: 45 kV
